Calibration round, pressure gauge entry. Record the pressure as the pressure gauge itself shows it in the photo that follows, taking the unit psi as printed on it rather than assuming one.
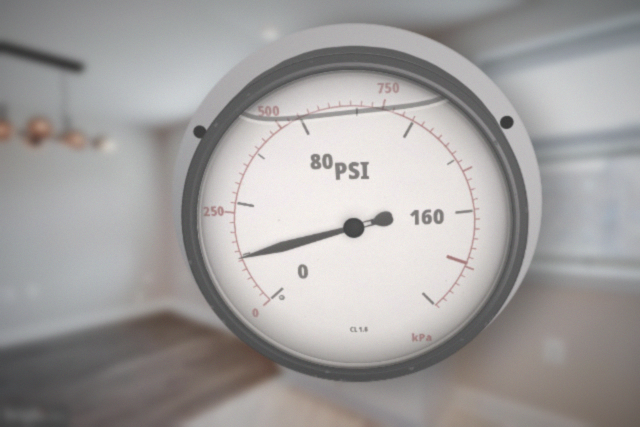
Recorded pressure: 20 psi
